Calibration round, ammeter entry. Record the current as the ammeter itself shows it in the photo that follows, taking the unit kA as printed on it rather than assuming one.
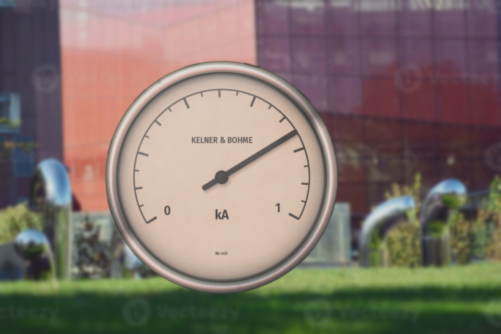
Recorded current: 0.75 kA
